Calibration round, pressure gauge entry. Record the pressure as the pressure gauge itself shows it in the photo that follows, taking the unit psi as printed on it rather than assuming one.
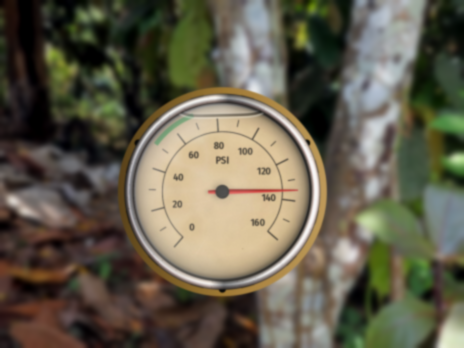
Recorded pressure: 135 psi
